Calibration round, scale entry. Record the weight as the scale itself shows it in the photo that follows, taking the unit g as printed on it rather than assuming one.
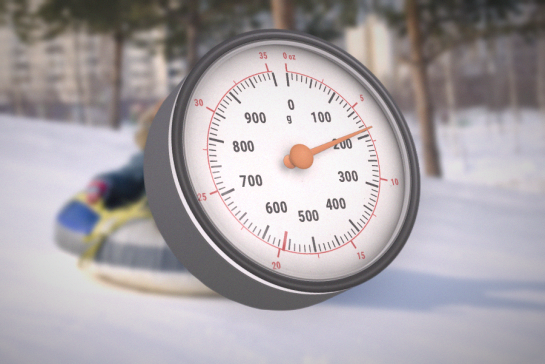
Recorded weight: 190 g
